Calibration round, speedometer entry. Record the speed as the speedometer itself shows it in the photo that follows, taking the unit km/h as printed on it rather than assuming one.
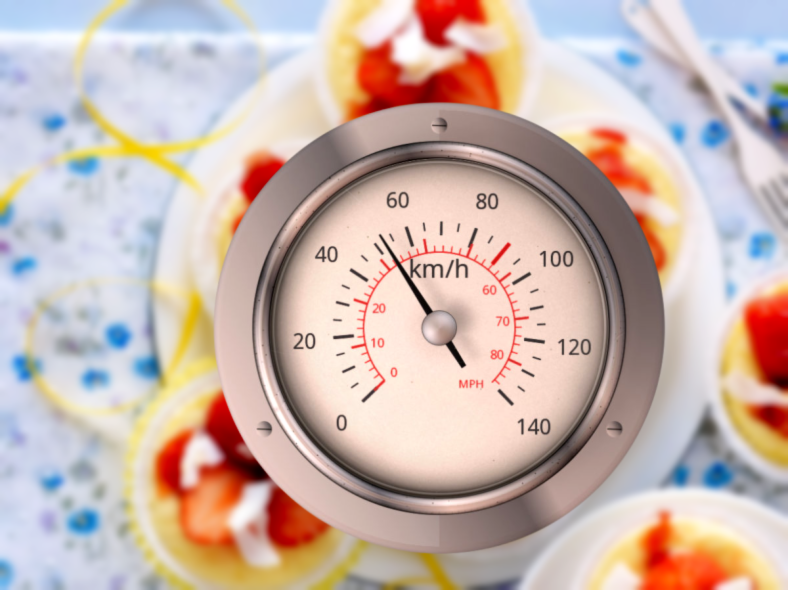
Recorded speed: 52.5 km/h
